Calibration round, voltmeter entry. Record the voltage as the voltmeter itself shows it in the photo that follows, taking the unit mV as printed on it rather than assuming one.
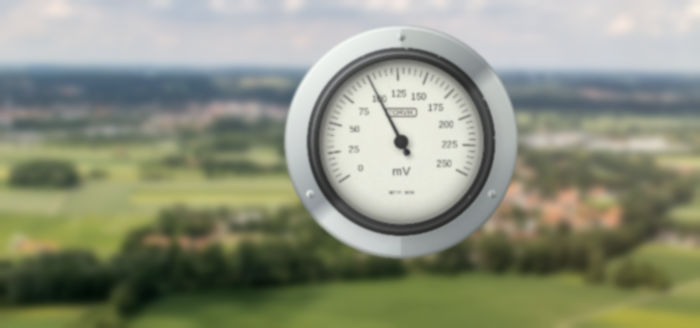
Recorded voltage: 100 mV
